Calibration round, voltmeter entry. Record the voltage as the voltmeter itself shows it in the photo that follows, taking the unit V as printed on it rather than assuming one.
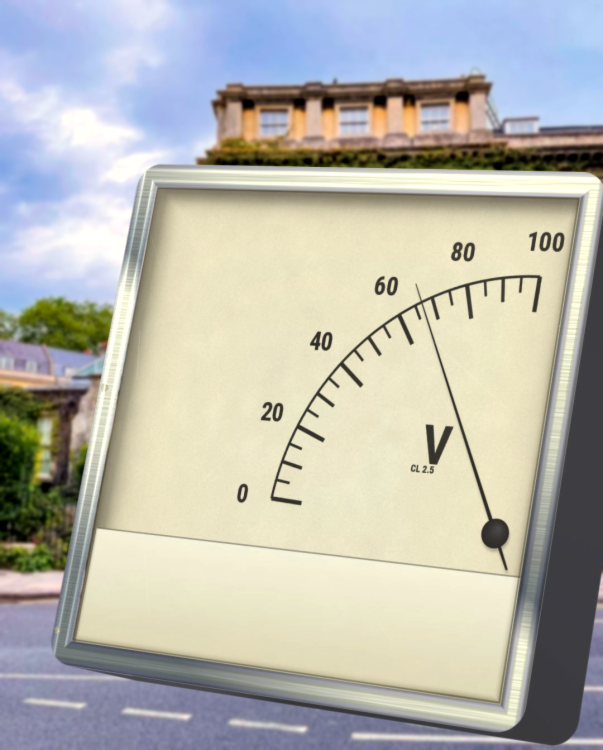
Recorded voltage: 67.5 V
